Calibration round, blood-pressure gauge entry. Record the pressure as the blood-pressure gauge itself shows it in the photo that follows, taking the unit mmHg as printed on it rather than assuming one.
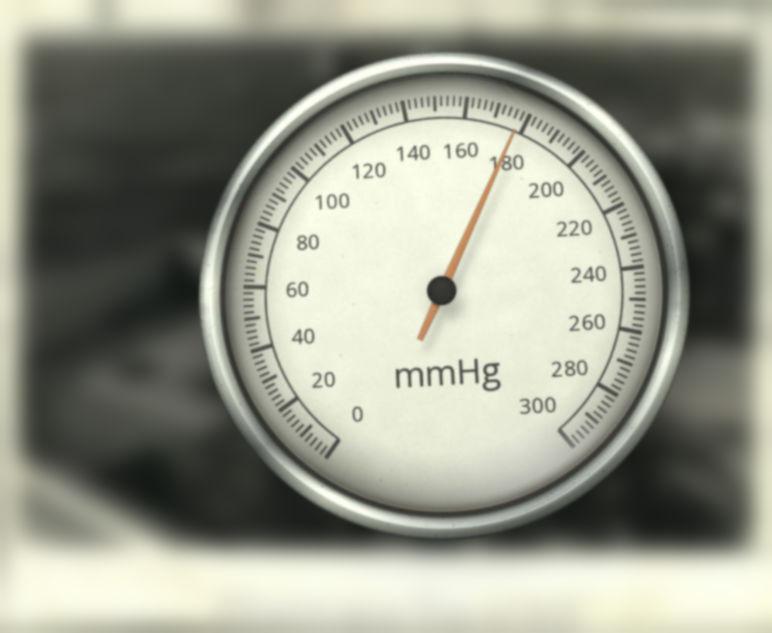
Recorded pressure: 178 mmHg
